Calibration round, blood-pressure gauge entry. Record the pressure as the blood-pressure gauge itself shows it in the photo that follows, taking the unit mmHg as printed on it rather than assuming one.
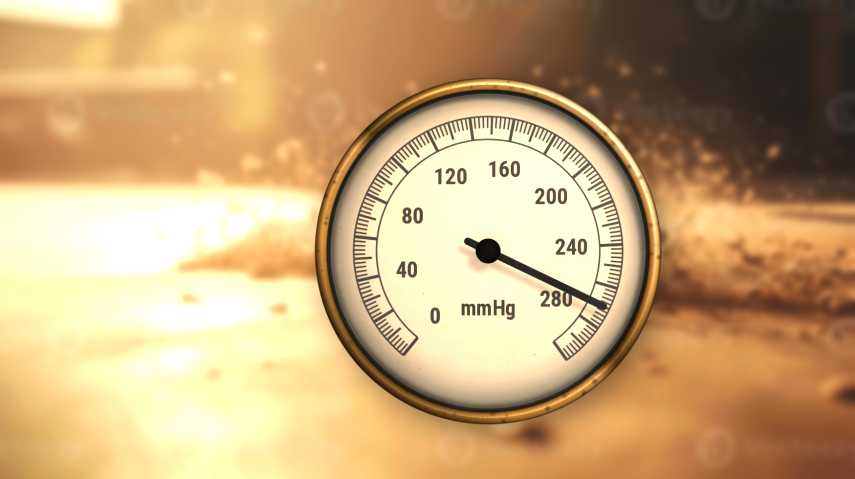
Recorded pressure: 270 mmHg
